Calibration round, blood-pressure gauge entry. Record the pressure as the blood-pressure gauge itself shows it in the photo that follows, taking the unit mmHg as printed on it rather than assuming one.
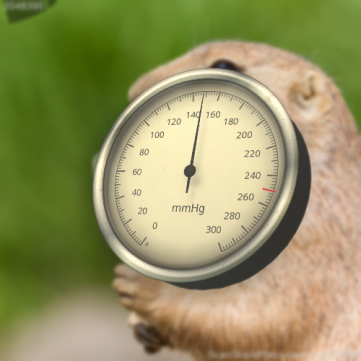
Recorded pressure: 150 mmHg
